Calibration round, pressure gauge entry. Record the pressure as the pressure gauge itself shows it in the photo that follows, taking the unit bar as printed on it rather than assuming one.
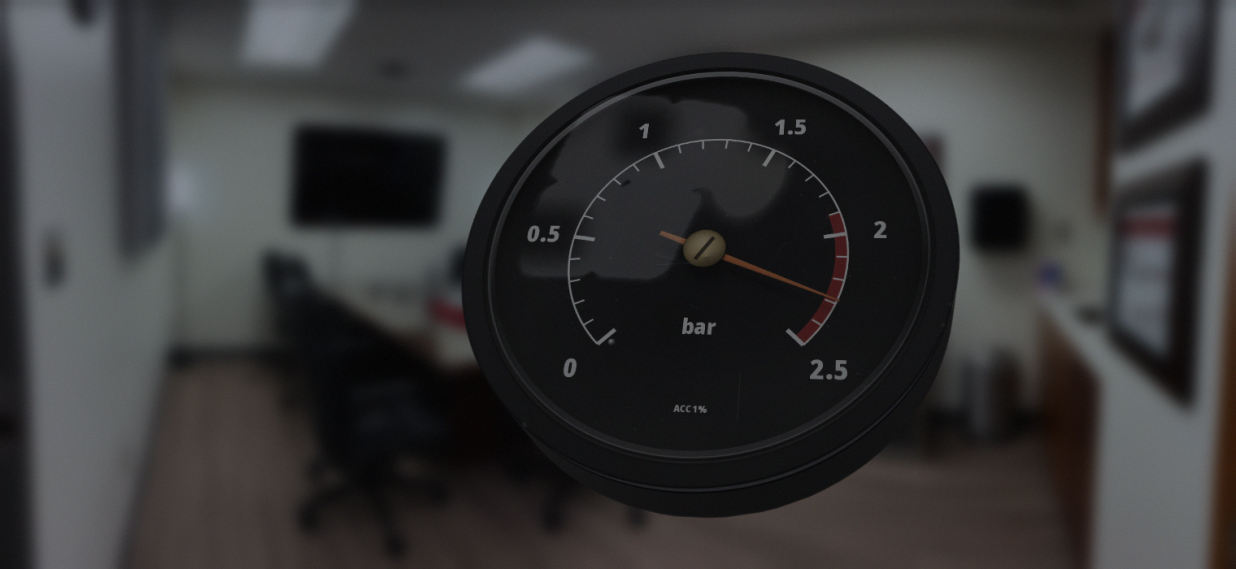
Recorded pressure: 2.3 bar
